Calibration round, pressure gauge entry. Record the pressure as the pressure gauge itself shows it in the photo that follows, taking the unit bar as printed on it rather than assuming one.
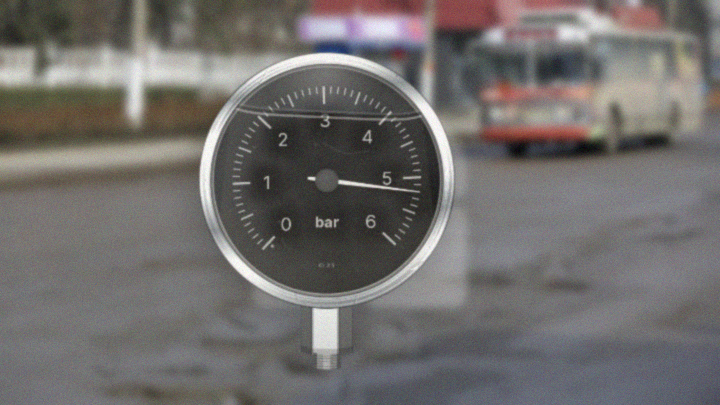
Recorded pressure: 5.2 bar
